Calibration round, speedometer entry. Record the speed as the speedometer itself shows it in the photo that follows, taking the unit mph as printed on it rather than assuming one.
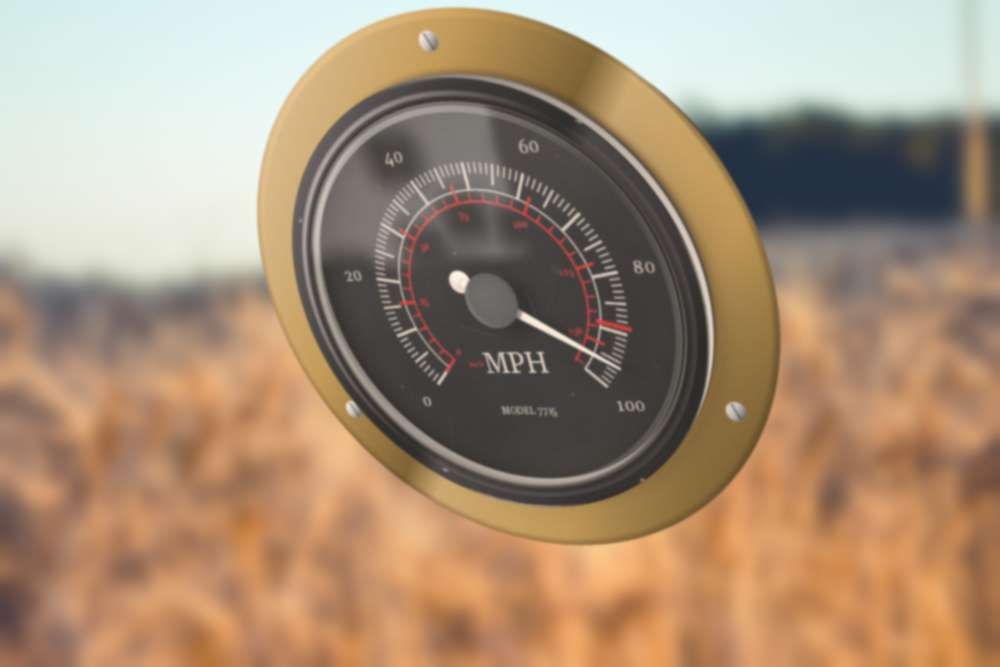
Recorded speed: 95 mph
